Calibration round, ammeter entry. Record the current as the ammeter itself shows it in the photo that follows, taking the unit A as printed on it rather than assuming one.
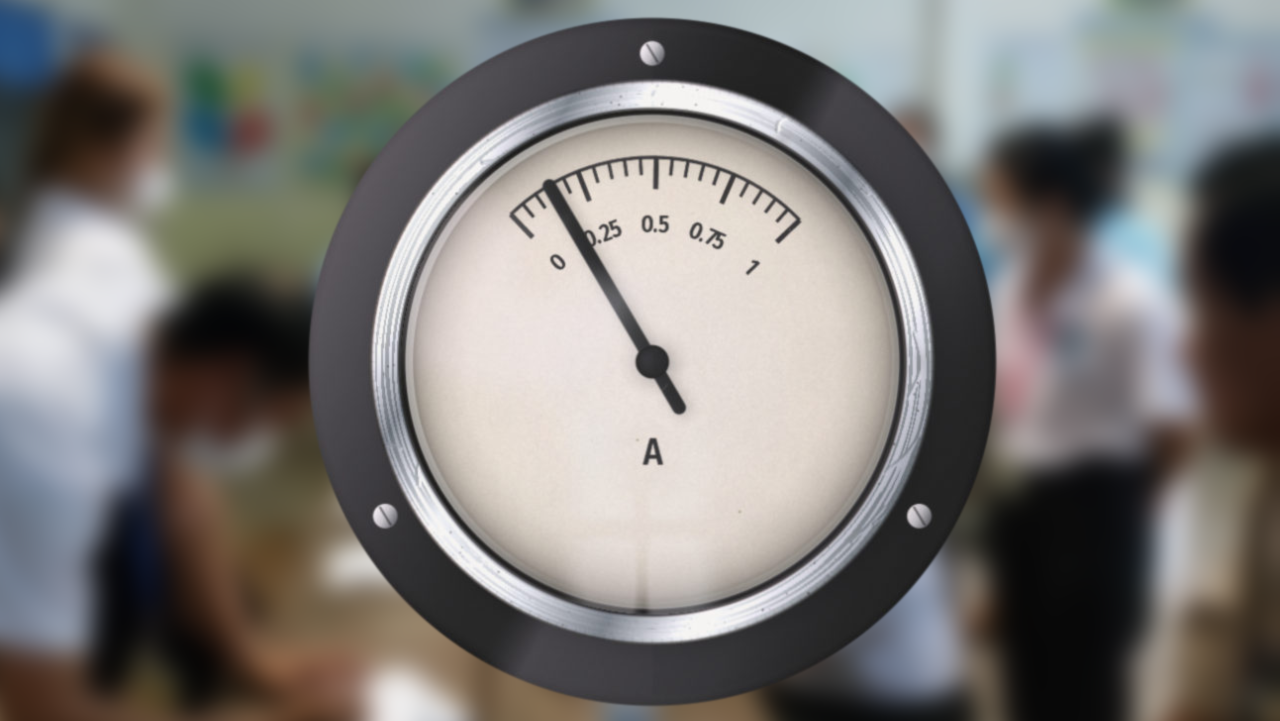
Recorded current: 0.15 A
